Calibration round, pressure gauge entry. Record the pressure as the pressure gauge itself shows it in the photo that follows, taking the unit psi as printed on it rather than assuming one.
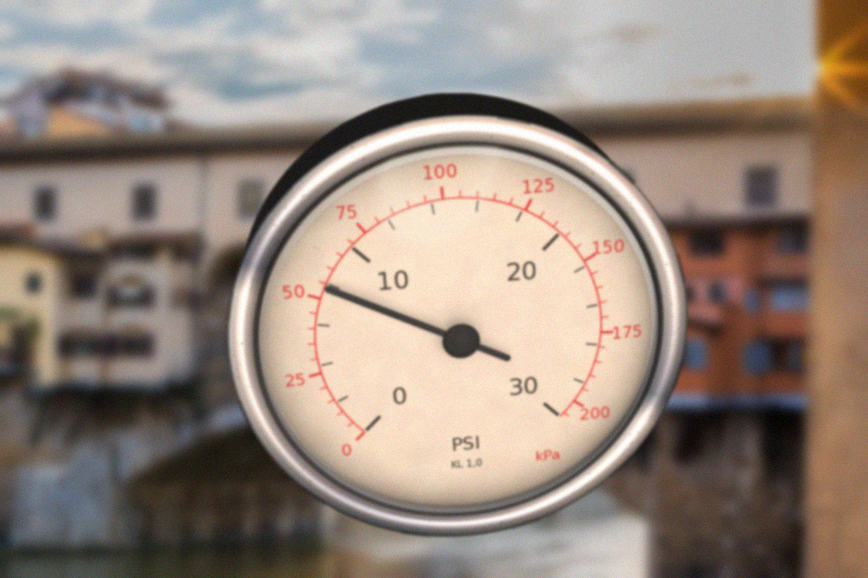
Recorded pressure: 8 psi
